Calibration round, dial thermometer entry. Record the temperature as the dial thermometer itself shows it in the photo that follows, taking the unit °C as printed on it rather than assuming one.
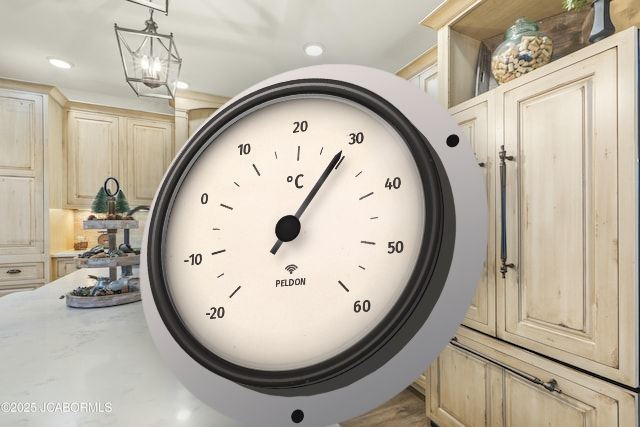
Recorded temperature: 30 °C
